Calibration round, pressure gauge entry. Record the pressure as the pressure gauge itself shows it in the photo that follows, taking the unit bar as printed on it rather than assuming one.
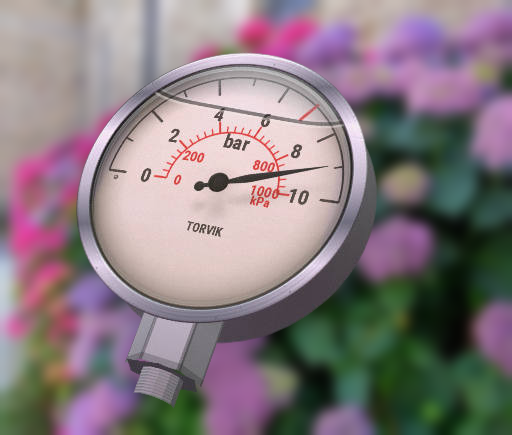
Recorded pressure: 9 bar
